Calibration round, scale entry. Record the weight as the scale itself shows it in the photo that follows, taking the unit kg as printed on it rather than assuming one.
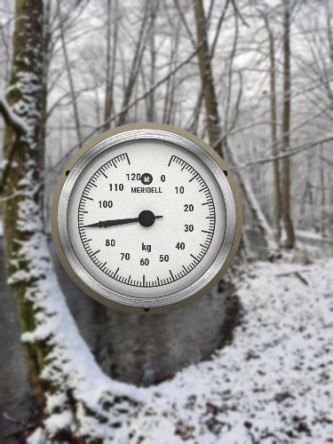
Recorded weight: 90 kg
